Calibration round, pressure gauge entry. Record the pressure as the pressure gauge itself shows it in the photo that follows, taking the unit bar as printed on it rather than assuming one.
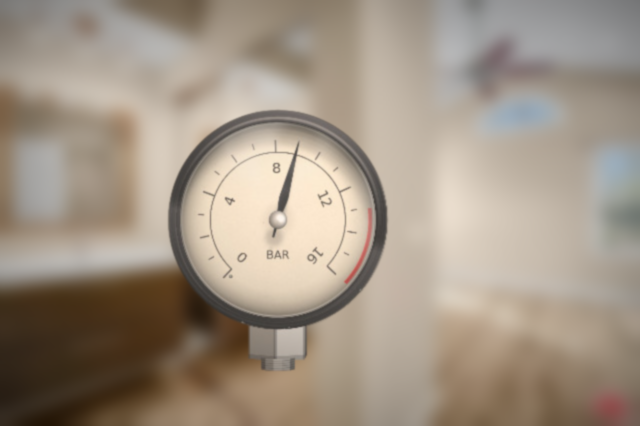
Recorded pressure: 9 bar
